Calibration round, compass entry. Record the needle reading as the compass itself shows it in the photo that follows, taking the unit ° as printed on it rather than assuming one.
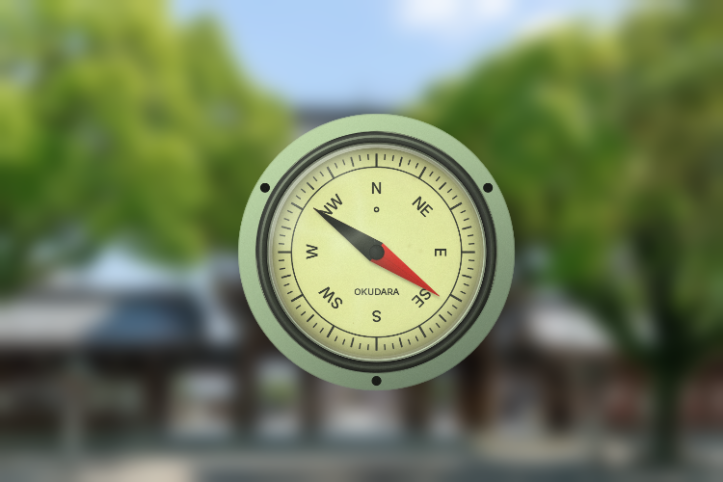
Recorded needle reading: 125 °
